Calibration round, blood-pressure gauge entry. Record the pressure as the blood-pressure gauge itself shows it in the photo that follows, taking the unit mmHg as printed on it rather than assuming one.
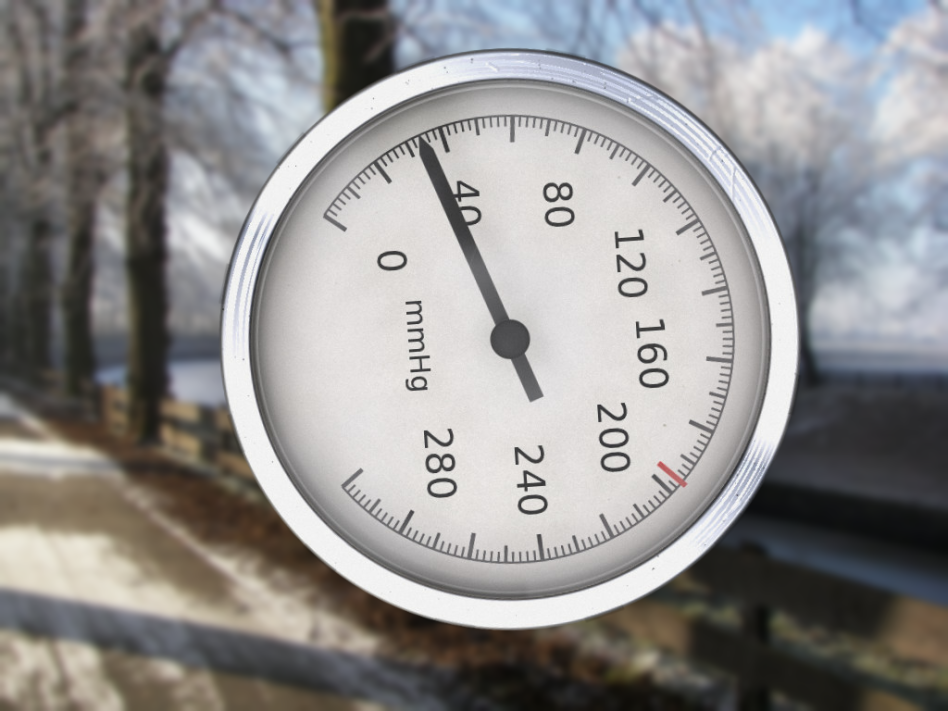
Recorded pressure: 34 mmHg
